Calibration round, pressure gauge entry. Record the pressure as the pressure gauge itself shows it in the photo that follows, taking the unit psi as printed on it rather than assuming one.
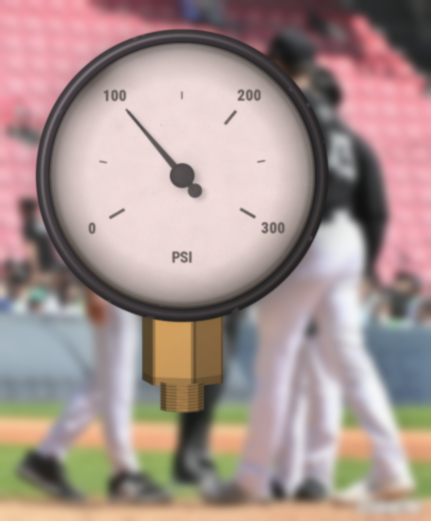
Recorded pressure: 100 psi
